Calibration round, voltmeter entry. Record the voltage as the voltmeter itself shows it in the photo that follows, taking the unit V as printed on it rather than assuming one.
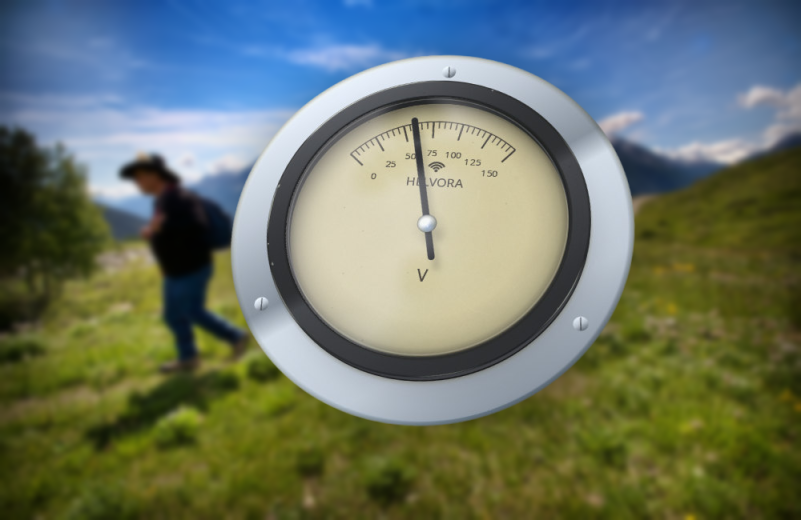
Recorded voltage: 60 V
